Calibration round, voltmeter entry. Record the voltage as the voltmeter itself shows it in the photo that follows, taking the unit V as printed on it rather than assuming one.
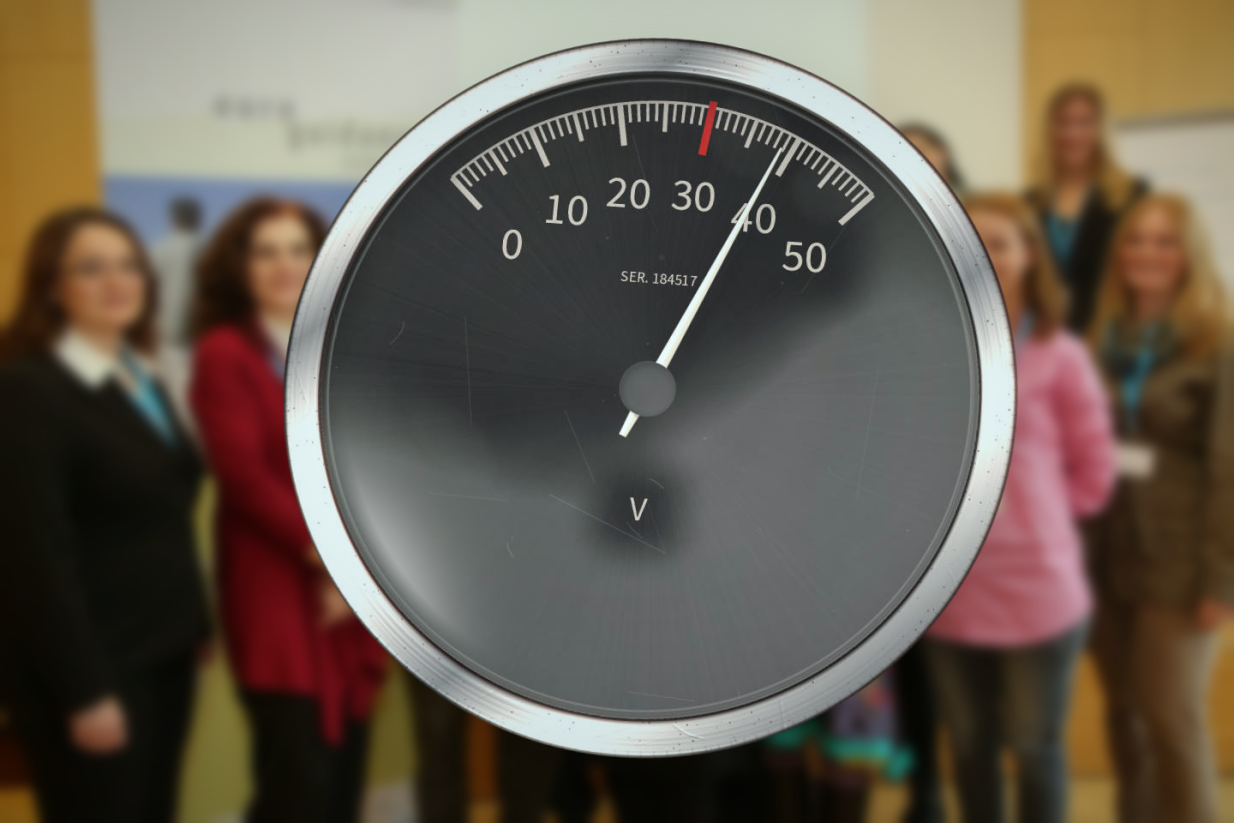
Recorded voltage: 39 V
